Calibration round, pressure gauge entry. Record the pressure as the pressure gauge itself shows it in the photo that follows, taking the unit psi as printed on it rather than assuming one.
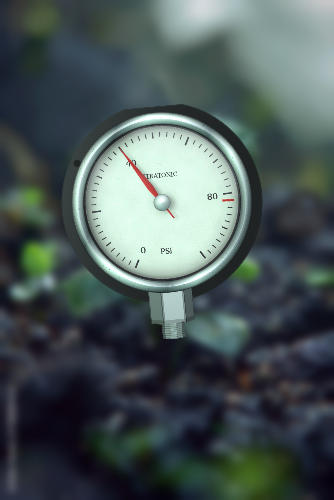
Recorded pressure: 40 psi
